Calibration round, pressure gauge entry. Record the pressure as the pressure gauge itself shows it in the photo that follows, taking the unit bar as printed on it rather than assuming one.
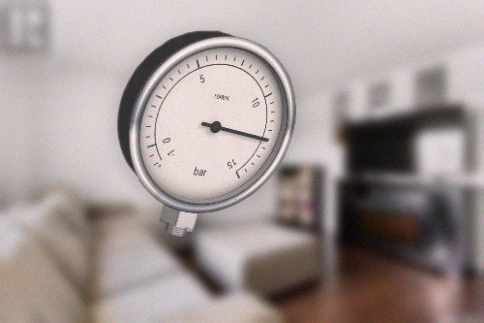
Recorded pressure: 12.5 bar
